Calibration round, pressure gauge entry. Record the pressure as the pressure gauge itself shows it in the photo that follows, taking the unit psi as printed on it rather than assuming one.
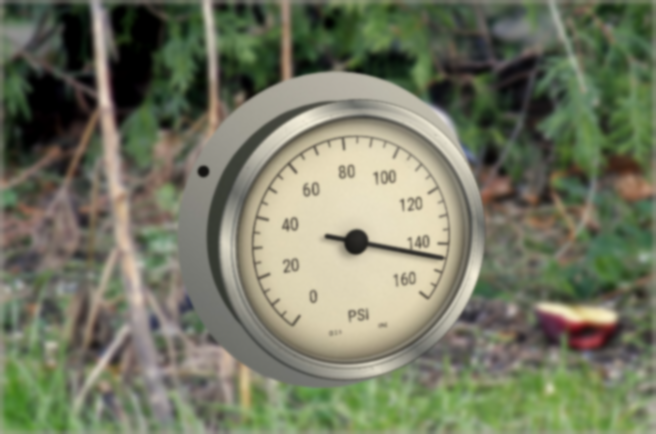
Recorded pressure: 145 psi
